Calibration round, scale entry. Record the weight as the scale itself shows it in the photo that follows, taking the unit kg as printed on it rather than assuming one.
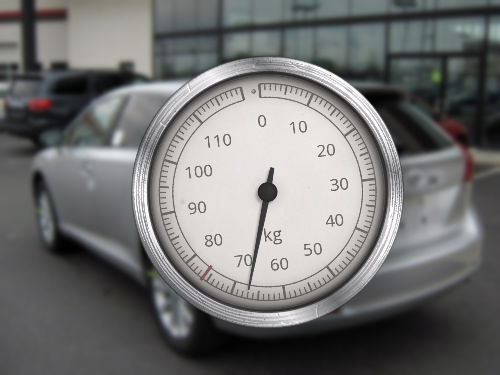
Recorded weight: 67 kg
